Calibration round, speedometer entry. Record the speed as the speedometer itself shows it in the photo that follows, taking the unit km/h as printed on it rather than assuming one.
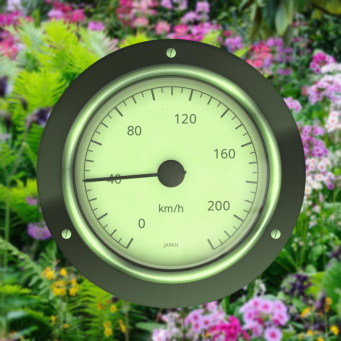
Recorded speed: 40 km/h
